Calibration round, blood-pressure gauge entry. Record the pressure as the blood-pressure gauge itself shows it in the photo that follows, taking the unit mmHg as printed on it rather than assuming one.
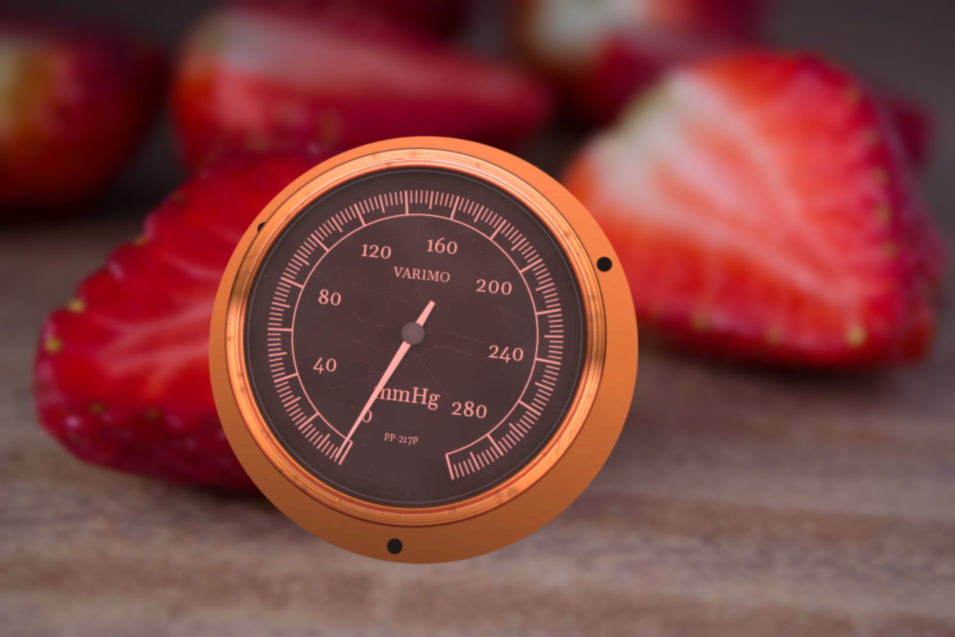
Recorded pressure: 2 mmHg
